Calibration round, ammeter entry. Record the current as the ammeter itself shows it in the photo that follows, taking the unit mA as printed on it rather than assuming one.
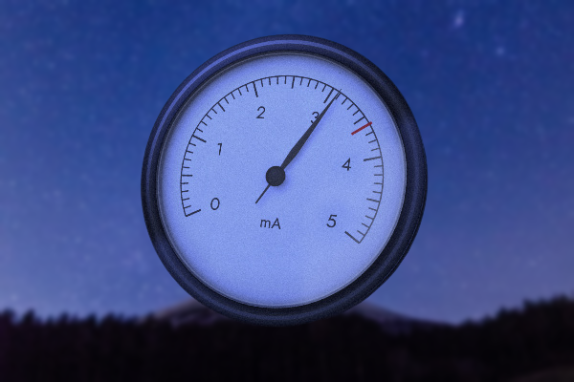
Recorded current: 3.1 mA
